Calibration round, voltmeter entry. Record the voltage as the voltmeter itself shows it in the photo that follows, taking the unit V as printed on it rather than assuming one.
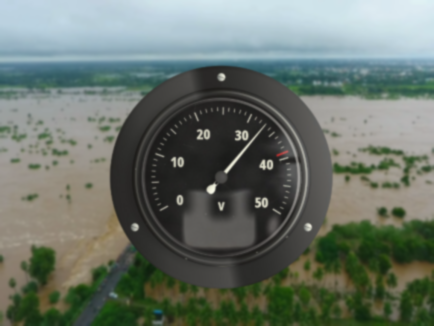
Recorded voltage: 33 V
